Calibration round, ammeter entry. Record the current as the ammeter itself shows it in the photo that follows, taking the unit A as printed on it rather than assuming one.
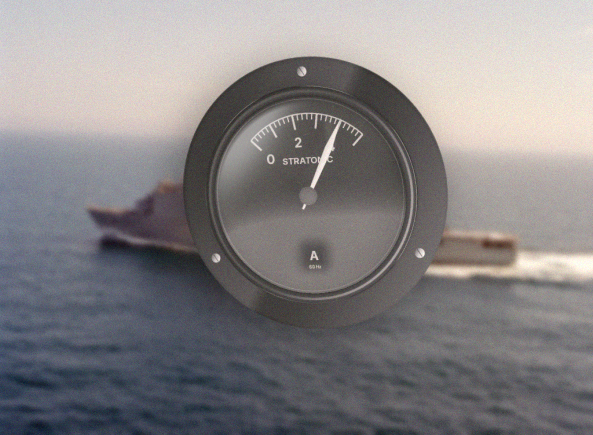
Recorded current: 4 A
